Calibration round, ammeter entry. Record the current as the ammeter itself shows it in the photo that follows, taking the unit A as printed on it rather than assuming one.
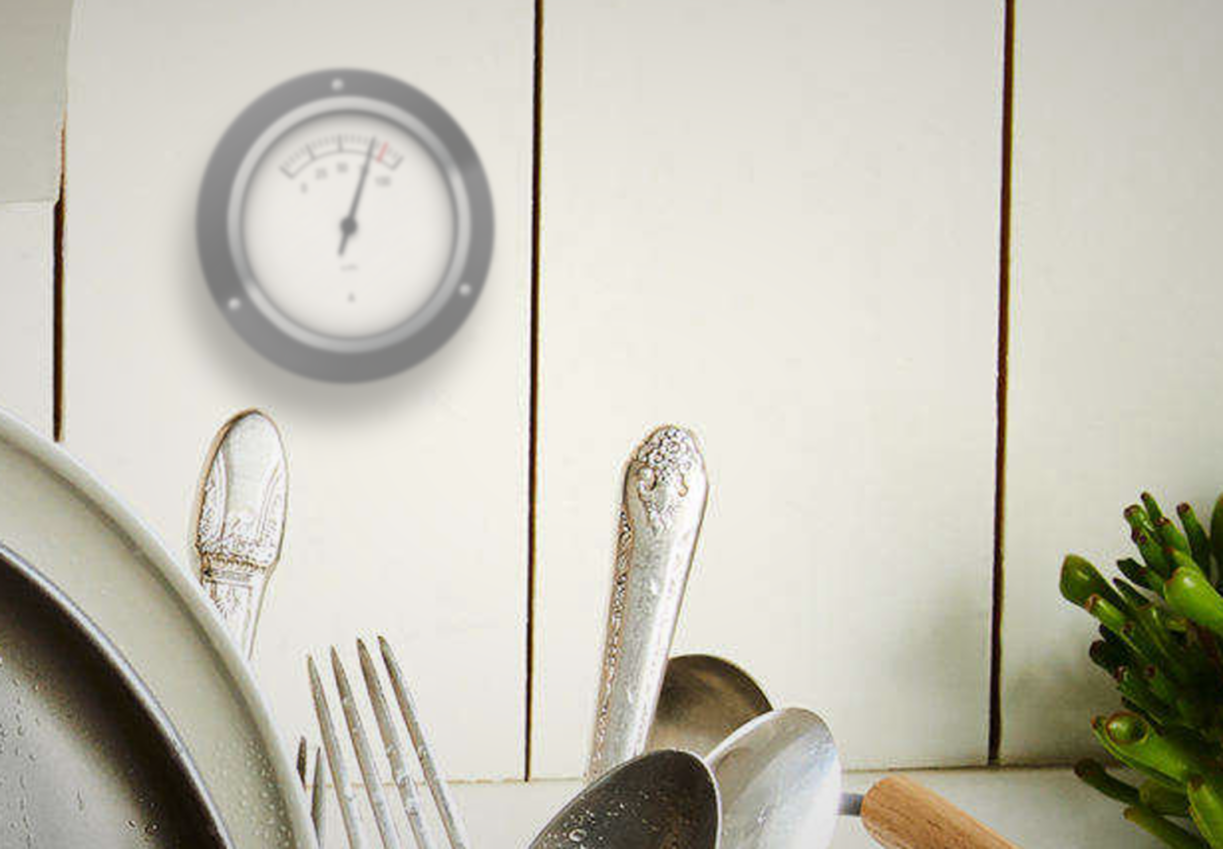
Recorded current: 75 A
